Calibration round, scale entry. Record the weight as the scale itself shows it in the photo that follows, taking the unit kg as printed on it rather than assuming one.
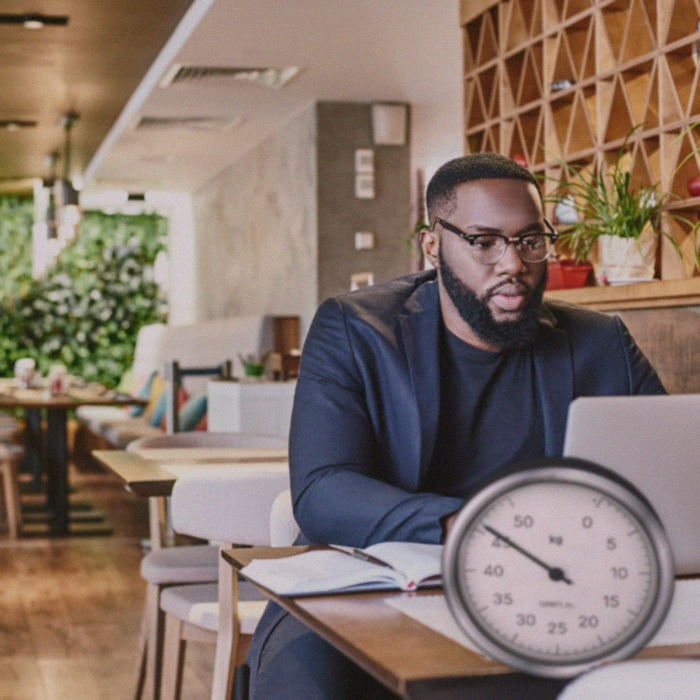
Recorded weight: 46 kg
